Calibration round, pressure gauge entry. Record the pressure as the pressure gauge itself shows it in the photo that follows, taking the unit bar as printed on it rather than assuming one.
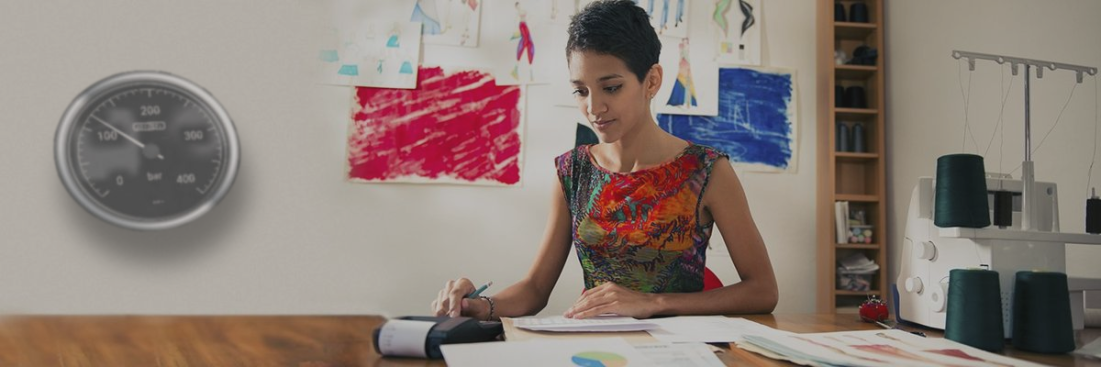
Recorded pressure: 120 bar
